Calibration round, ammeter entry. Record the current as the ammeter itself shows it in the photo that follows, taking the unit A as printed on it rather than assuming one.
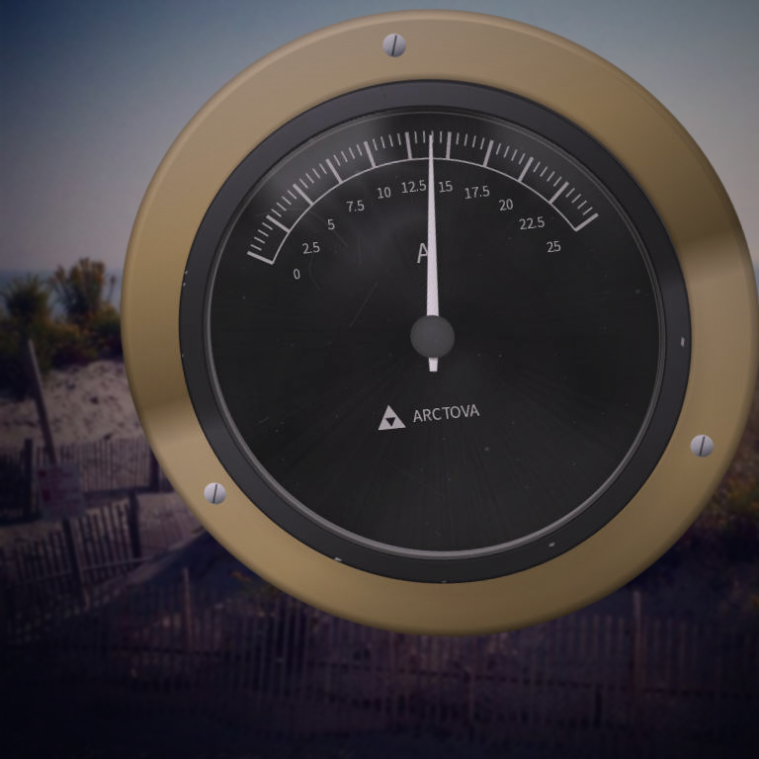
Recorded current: 14 A
